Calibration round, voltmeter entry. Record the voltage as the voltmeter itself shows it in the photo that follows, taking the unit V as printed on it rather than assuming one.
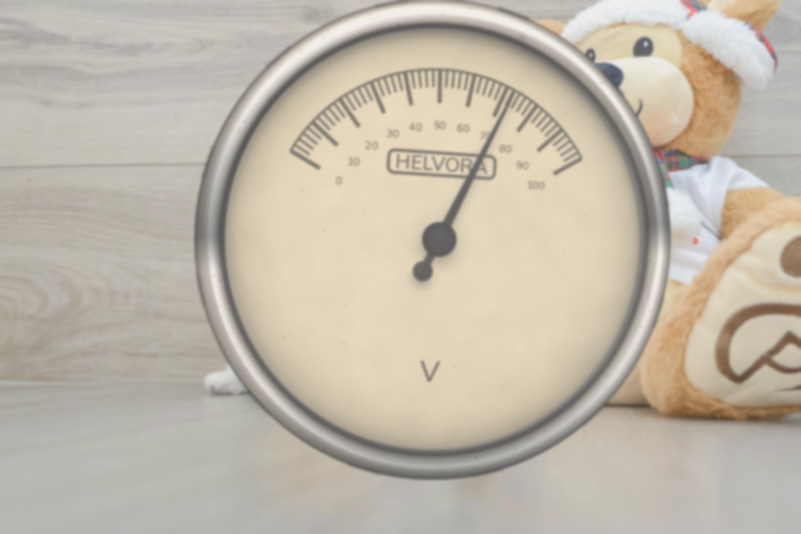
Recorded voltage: 72 V
